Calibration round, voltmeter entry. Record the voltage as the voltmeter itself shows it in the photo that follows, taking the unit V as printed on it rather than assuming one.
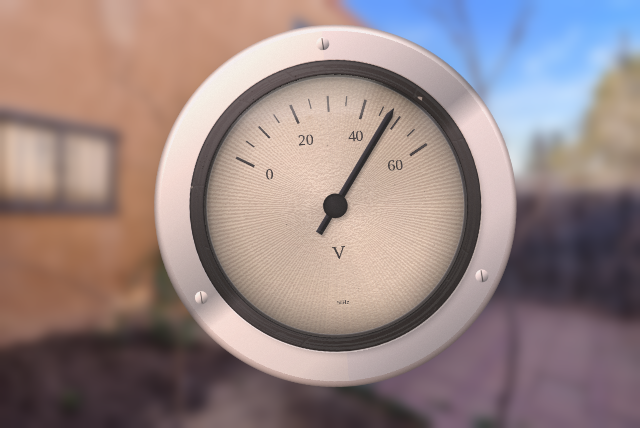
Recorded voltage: 47.5 V
